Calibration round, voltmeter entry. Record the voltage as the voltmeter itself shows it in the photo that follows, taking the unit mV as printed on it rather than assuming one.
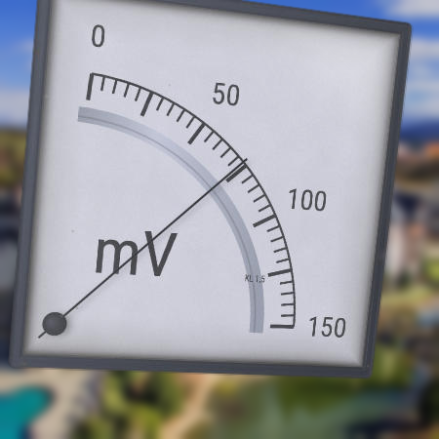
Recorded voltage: 72.5 mV
